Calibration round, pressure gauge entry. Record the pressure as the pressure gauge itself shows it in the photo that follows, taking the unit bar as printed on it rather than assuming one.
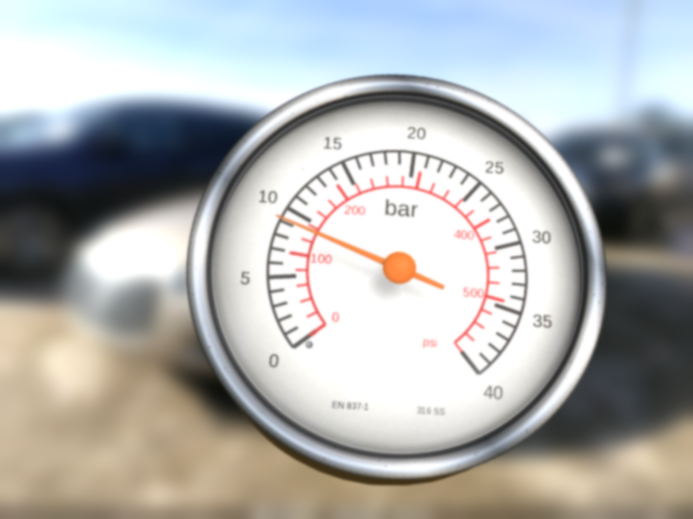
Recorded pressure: 9 bar
